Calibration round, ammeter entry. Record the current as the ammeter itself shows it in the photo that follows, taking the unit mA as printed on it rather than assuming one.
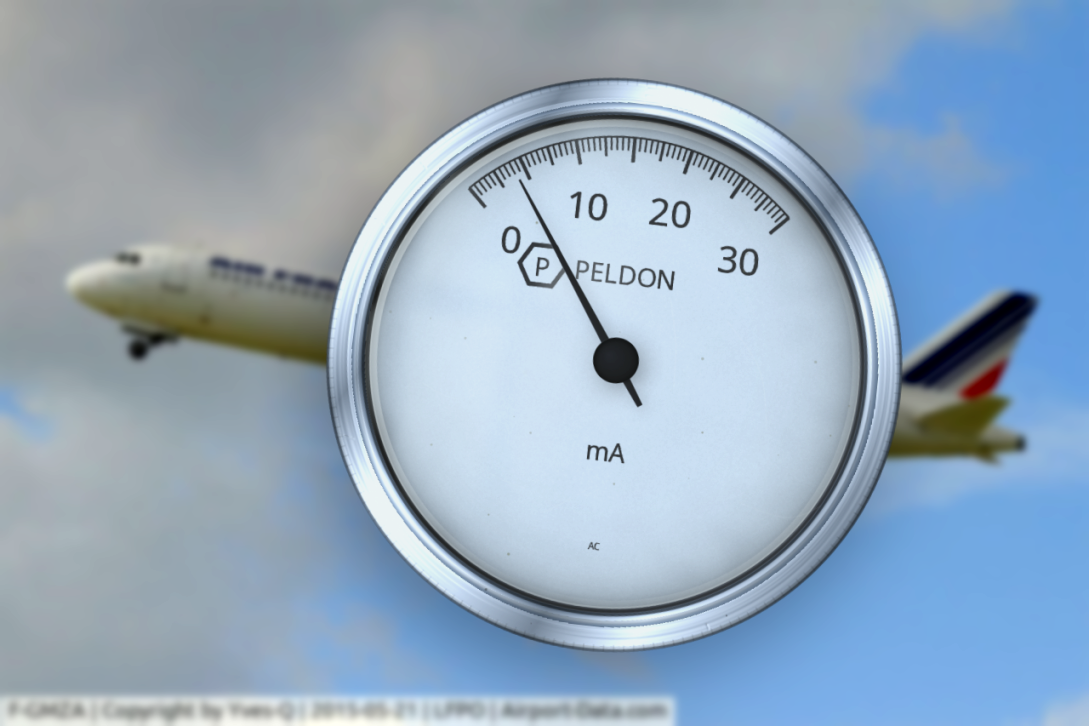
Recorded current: 4 mA
